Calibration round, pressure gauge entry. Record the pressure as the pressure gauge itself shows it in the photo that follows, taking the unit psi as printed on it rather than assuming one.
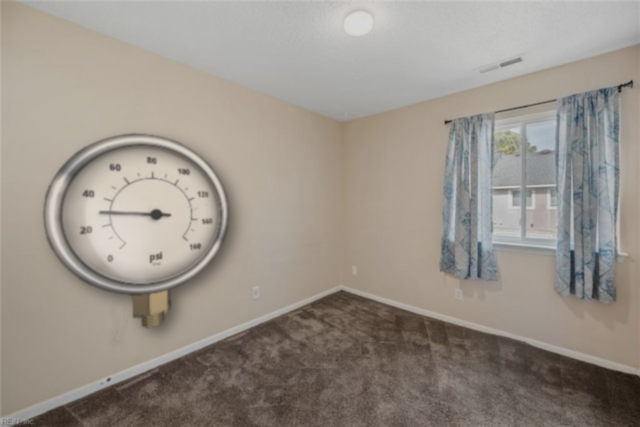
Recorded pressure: 30 psi
